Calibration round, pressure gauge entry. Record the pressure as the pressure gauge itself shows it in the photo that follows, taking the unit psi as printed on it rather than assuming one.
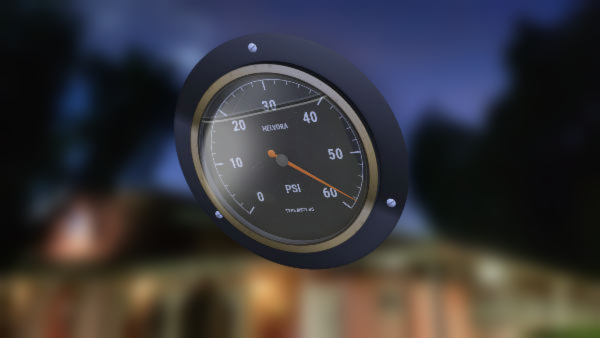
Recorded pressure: 58 psi
